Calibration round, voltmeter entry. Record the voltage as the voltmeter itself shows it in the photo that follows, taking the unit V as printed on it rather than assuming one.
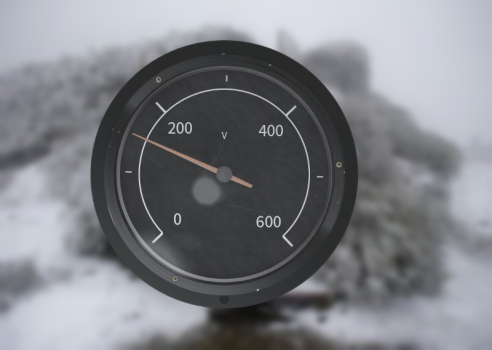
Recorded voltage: 150 V
